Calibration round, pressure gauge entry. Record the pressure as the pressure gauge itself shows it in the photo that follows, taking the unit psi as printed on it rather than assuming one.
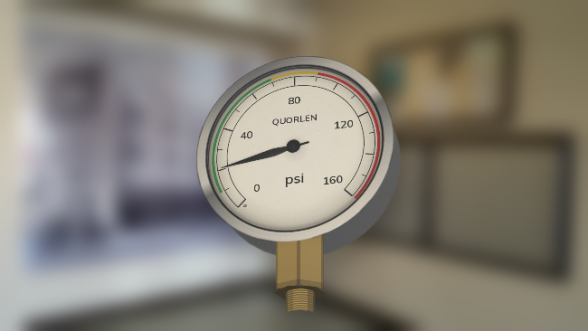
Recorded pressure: 20 psi
